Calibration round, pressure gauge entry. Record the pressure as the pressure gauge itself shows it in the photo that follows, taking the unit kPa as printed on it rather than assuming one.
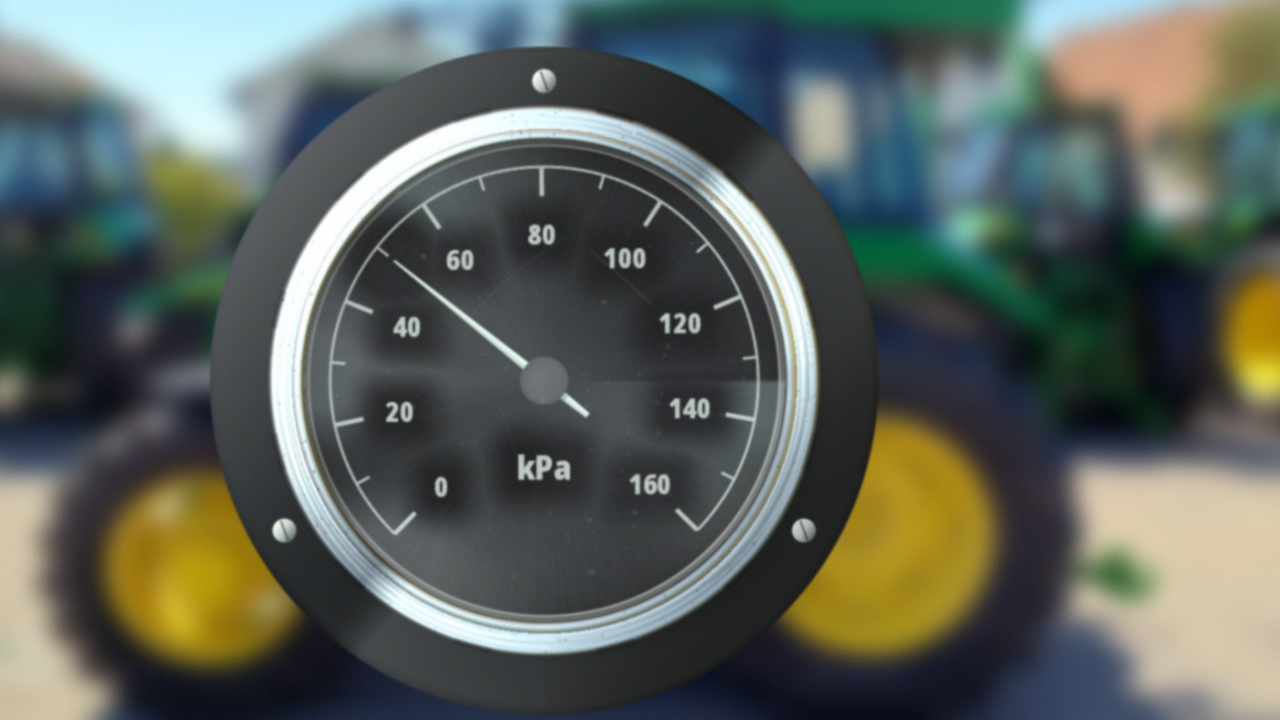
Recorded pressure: 50 kPa
